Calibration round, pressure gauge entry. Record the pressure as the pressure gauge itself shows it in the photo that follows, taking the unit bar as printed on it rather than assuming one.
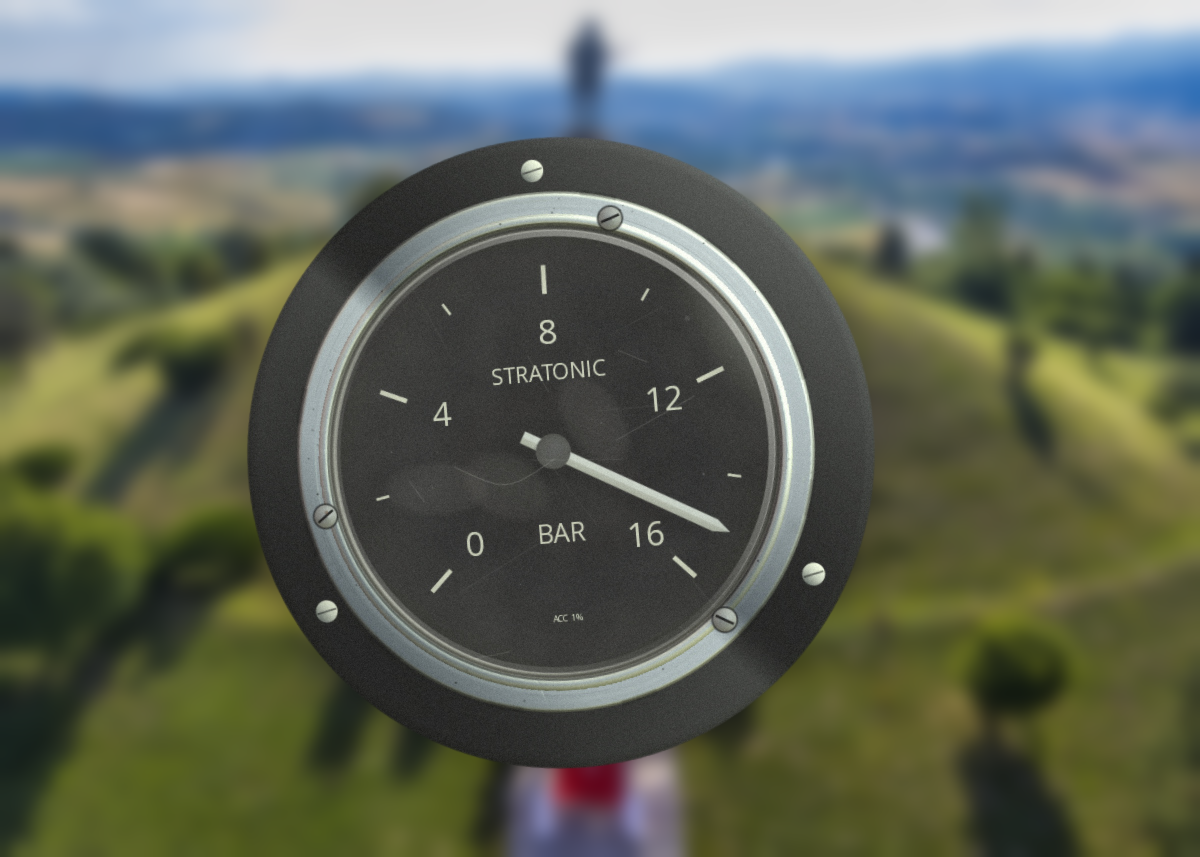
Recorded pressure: 15 bar
